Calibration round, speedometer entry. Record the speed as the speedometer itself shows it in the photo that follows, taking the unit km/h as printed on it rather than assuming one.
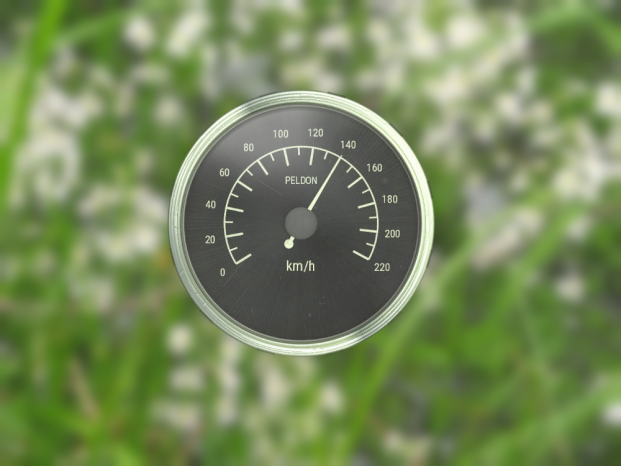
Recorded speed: 140 km/h
